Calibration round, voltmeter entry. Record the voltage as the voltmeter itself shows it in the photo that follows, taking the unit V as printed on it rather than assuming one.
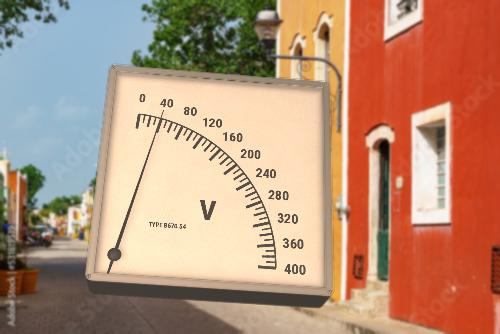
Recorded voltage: 40 V
